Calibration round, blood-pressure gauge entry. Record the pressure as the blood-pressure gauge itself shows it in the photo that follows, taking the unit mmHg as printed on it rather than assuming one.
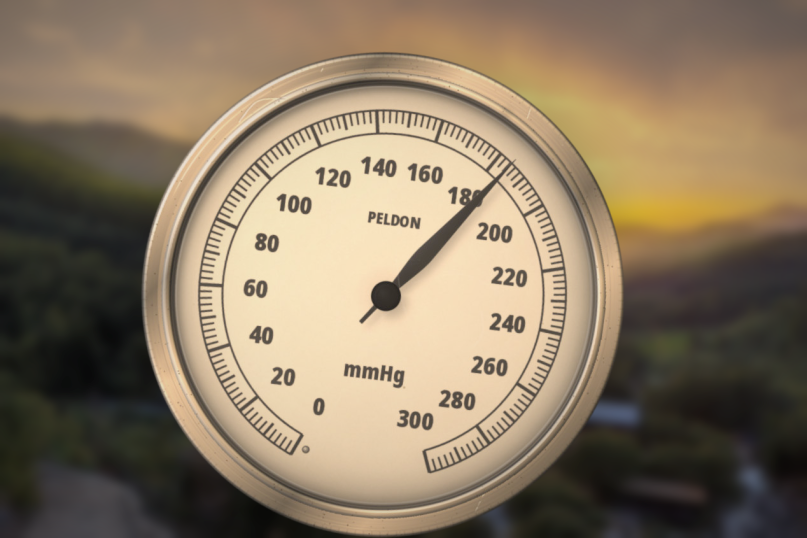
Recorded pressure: 184 mmHg
